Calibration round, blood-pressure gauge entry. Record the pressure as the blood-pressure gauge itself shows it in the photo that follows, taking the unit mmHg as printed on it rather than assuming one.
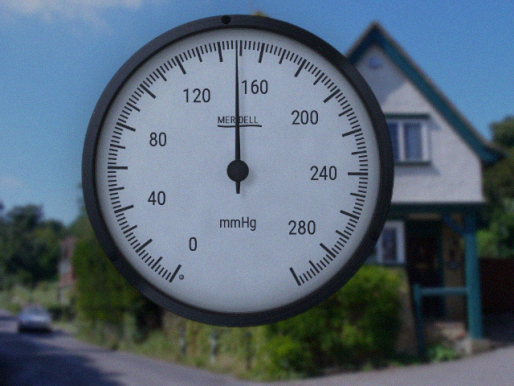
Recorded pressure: 148 mmHg
